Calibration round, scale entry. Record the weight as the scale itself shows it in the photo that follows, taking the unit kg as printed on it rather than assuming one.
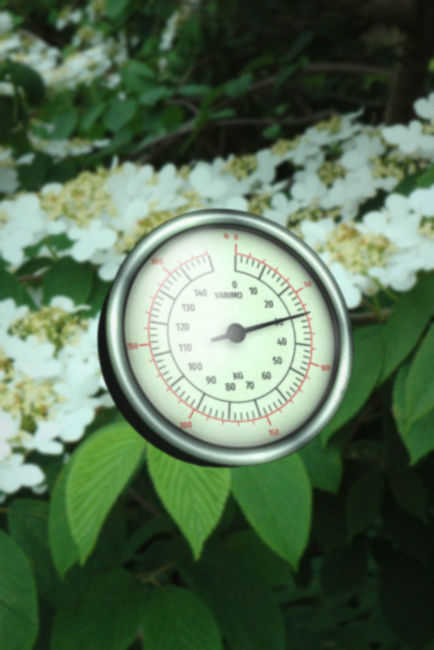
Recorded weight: 30 kg
